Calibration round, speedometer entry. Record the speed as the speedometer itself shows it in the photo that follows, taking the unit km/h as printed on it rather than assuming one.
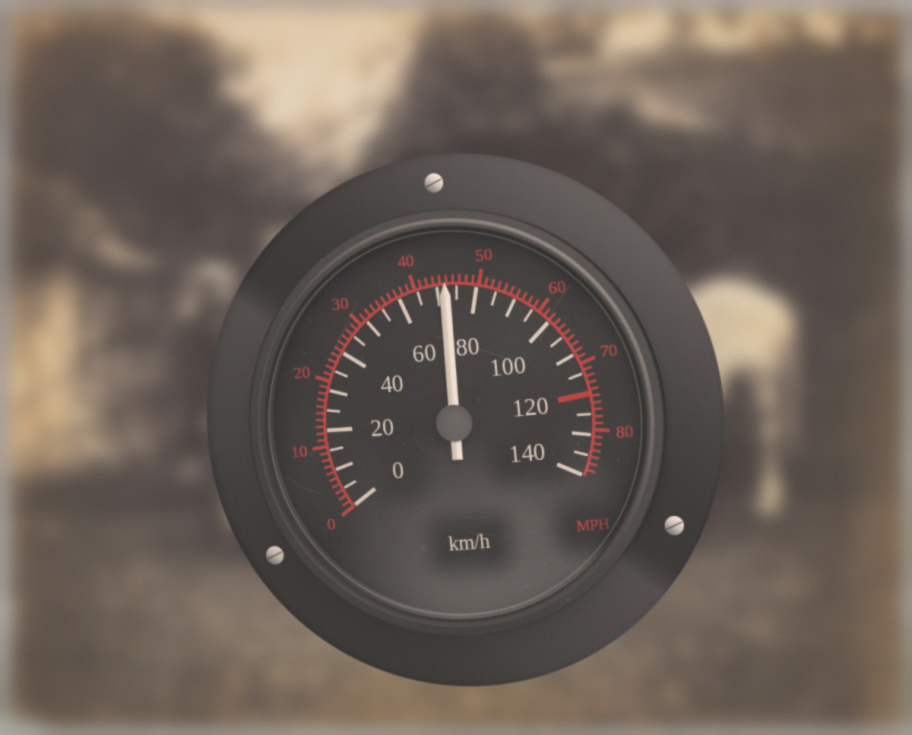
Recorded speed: 72.5 km/h
